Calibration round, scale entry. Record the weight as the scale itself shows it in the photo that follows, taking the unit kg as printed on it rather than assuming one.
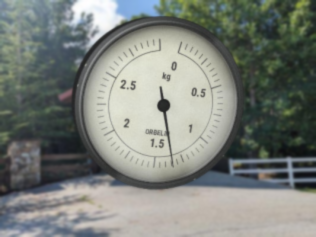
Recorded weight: 1.35 kg
